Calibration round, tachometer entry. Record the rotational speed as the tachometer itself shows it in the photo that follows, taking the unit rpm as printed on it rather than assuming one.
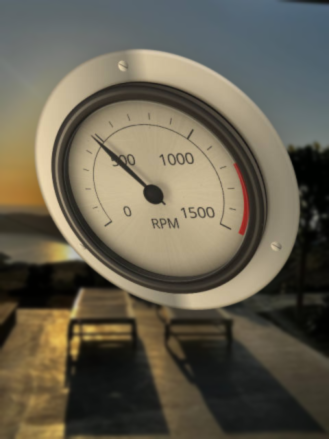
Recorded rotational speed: 500 rpm
